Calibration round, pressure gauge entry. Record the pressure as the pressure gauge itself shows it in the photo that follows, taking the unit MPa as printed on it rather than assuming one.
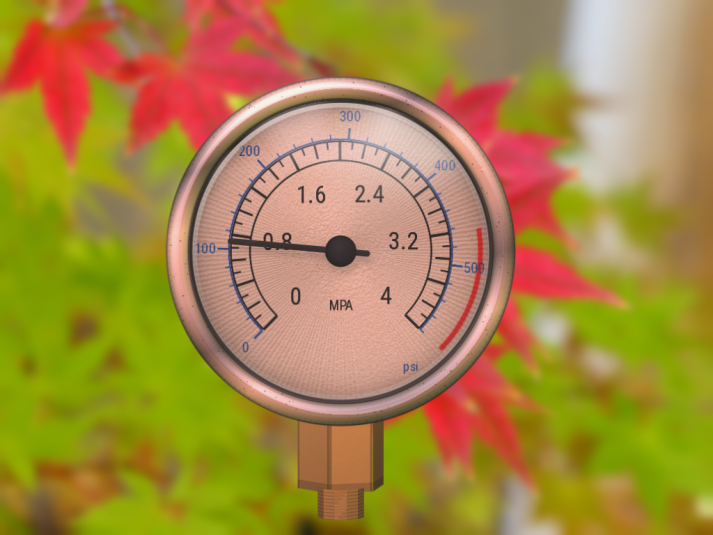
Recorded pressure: 0.75 MPa
